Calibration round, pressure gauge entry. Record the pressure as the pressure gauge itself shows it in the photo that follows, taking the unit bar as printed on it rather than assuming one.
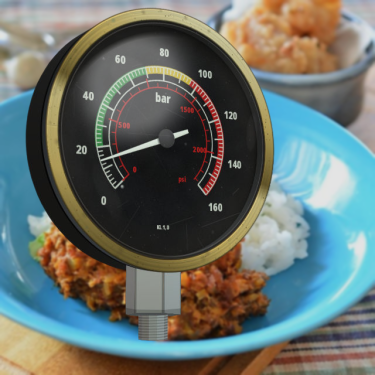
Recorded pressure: 14 bar
